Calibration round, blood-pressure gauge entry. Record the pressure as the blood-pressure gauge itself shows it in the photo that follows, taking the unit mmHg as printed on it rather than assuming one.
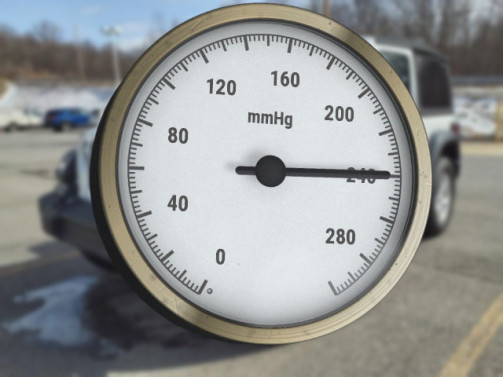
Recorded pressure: 240 mmHg
